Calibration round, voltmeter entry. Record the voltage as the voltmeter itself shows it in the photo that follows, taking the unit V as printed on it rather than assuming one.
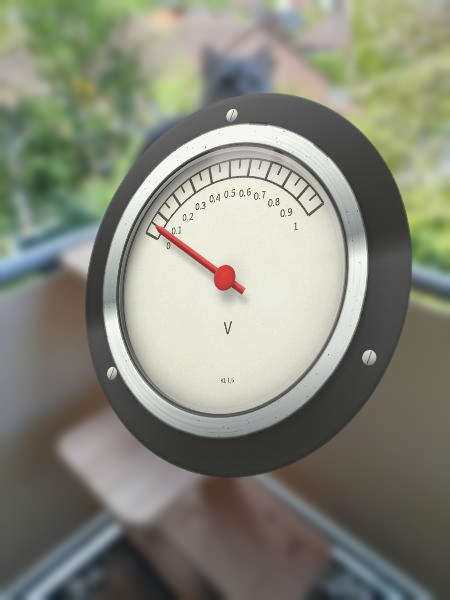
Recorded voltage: 0.05 V
